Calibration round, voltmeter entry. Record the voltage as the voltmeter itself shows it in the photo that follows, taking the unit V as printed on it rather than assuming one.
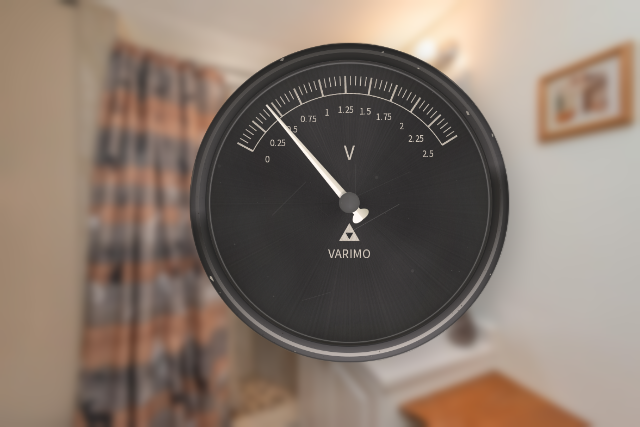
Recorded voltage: 0.45 V
